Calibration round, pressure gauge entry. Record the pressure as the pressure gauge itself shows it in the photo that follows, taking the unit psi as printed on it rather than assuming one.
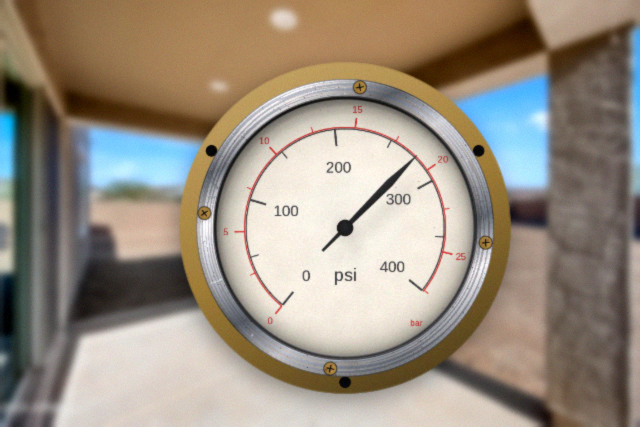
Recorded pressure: 275 psi
